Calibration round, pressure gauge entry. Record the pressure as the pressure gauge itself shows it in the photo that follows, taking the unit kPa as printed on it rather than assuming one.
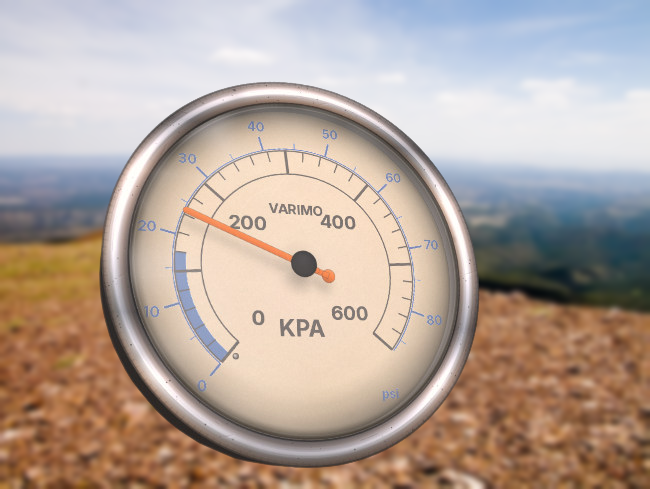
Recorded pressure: 160 kPa
